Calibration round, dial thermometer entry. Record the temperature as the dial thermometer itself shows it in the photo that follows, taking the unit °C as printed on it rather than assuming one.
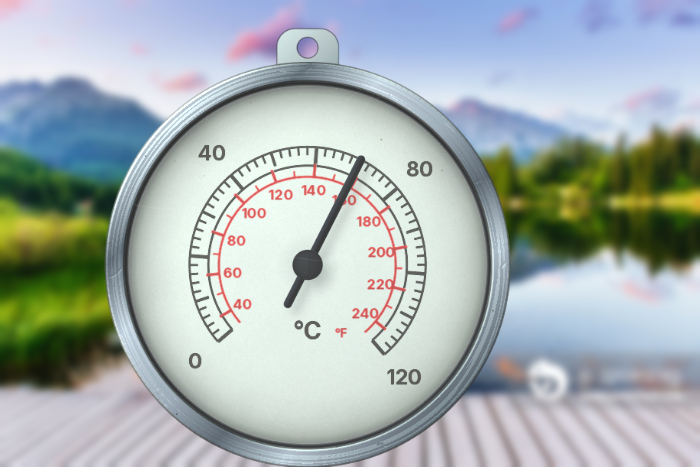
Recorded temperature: 70 °C
